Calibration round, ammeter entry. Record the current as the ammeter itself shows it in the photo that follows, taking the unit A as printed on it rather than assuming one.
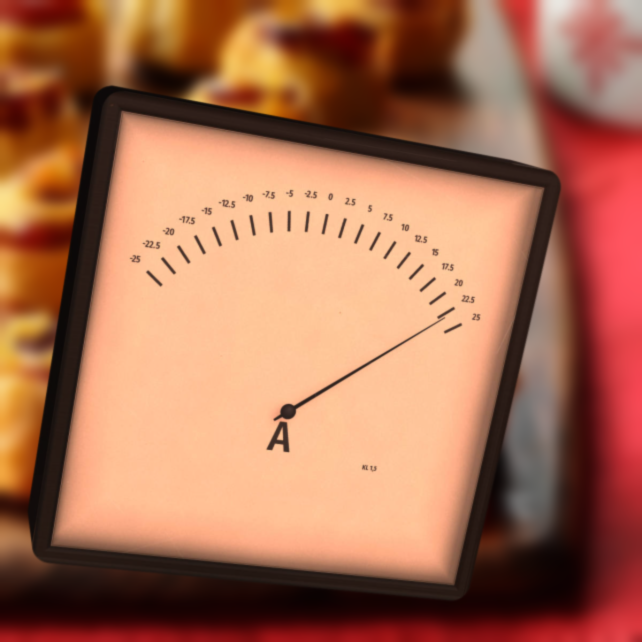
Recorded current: 22.5 A
